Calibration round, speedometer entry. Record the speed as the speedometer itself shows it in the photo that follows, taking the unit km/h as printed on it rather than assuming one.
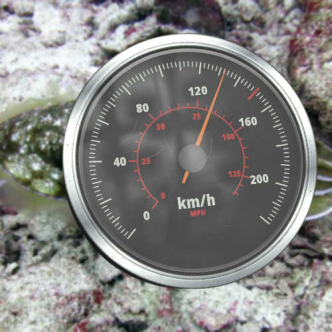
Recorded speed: 132 km/h
